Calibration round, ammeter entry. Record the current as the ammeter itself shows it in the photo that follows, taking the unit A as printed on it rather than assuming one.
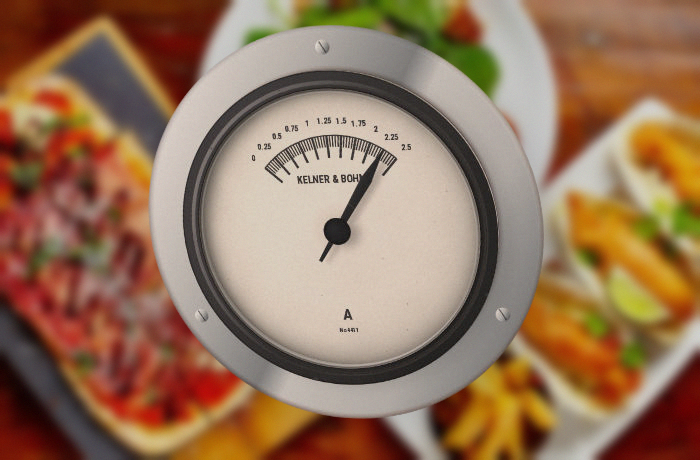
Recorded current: 2.25 A
